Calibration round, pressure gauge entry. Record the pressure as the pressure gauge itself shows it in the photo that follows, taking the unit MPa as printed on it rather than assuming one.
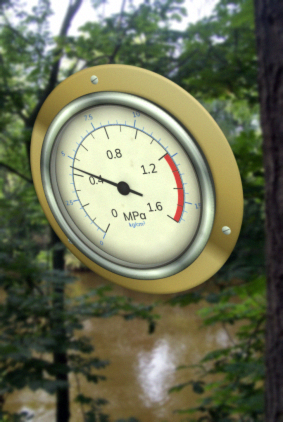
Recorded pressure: 0.45 MPa
